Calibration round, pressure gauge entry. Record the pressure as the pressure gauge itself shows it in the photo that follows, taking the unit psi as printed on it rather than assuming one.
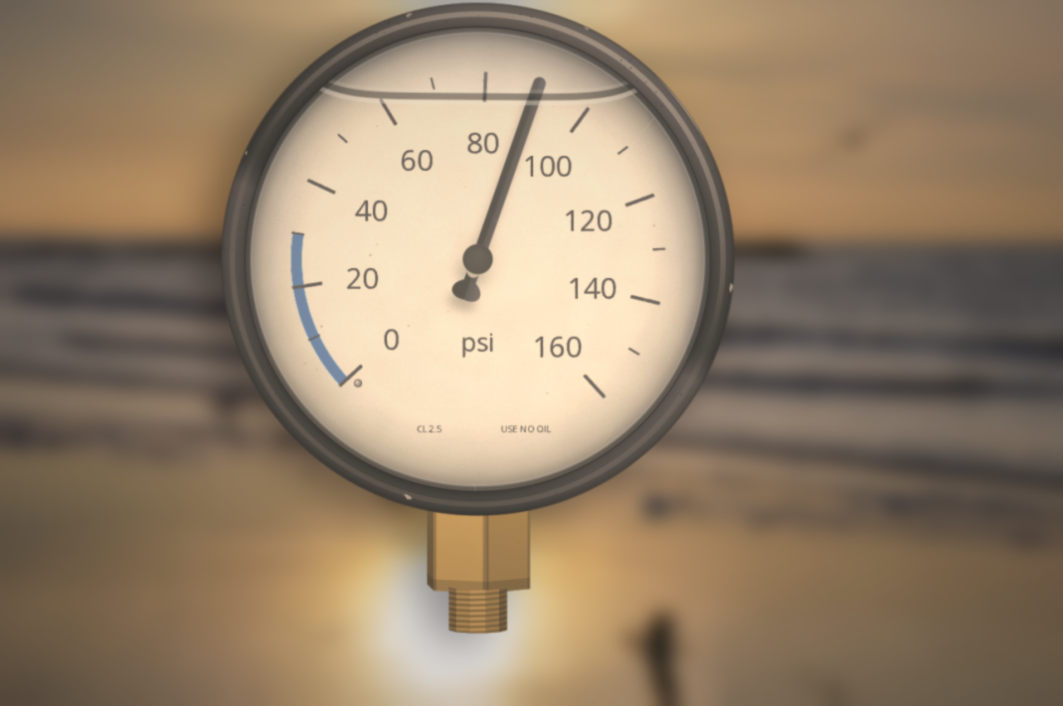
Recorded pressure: 90 psi
